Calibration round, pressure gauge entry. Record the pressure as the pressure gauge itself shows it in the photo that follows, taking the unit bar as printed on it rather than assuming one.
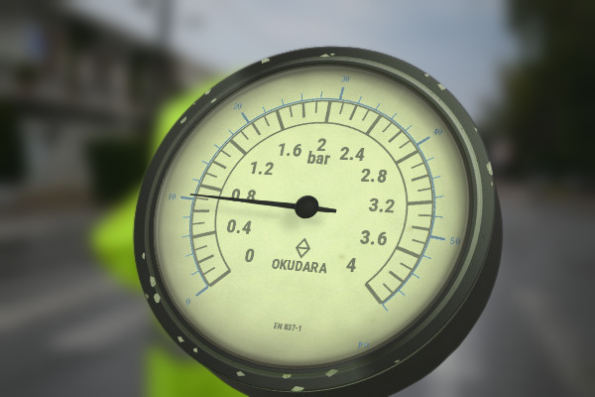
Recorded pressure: 0.7 bar
